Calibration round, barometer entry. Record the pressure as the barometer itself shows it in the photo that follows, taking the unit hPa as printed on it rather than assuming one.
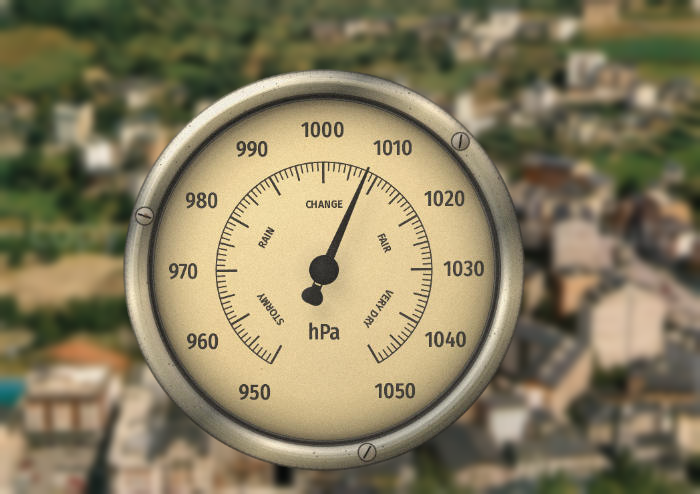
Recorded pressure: 1008 hPa
